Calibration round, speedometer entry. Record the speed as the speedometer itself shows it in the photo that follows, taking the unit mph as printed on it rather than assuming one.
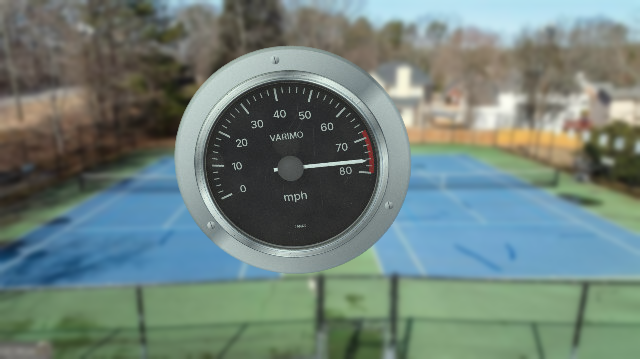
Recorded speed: 76 mph
